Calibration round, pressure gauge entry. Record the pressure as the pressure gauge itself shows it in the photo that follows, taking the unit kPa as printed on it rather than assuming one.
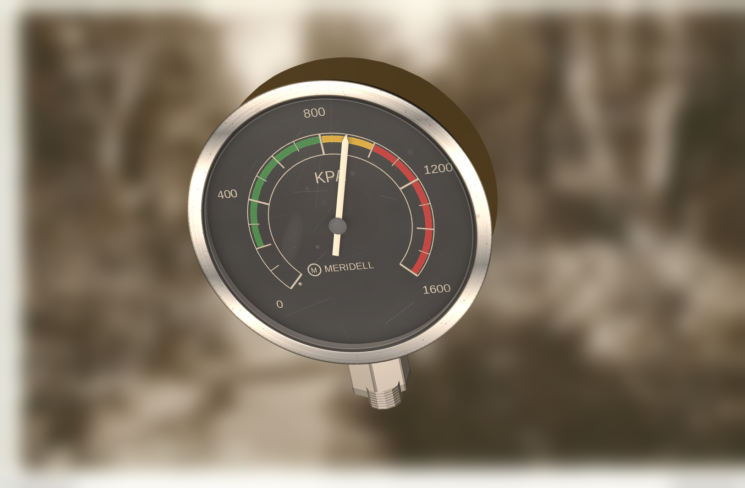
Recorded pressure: 900 kPa
